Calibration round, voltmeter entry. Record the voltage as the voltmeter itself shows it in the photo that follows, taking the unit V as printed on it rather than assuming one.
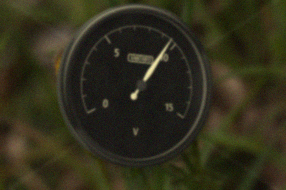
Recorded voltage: 9.5 V
